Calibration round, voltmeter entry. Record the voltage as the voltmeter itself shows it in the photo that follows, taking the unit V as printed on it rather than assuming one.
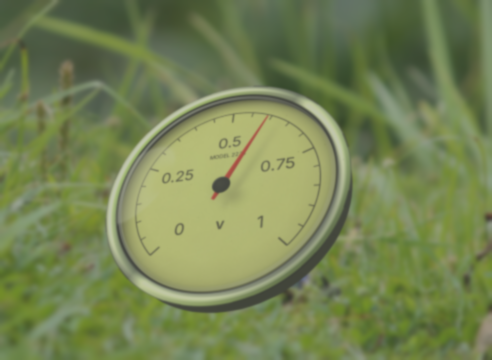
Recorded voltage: 0.6 V
